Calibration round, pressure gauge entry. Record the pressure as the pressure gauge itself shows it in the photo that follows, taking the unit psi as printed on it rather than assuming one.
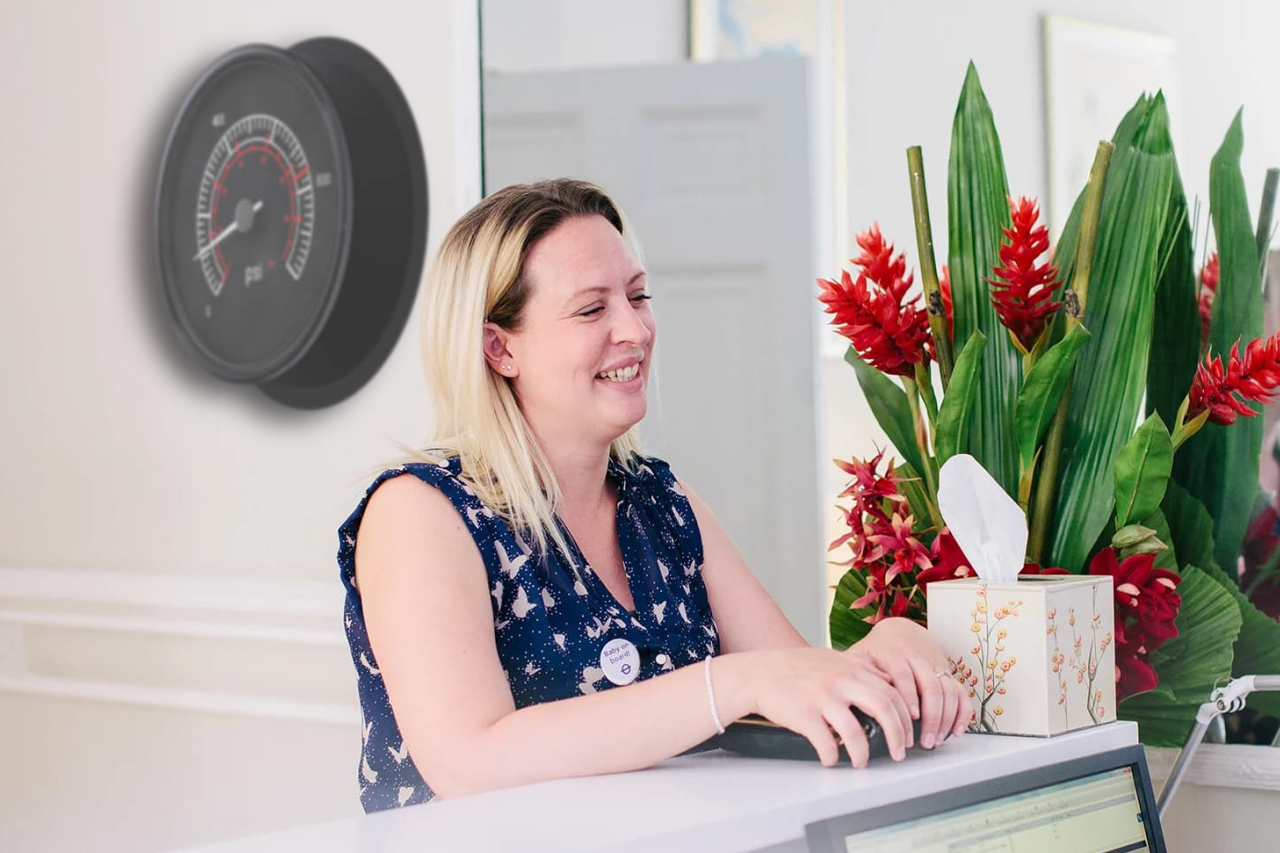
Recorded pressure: 100 psi
